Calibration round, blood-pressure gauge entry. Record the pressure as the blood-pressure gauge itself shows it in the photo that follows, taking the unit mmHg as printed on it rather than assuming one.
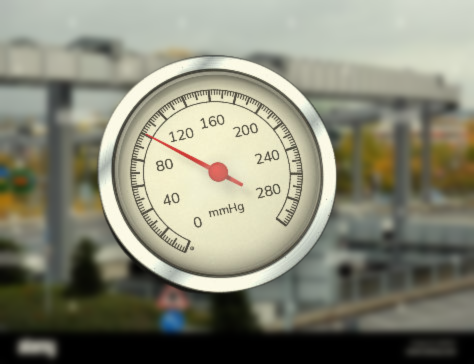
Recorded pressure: 100 mmHg
